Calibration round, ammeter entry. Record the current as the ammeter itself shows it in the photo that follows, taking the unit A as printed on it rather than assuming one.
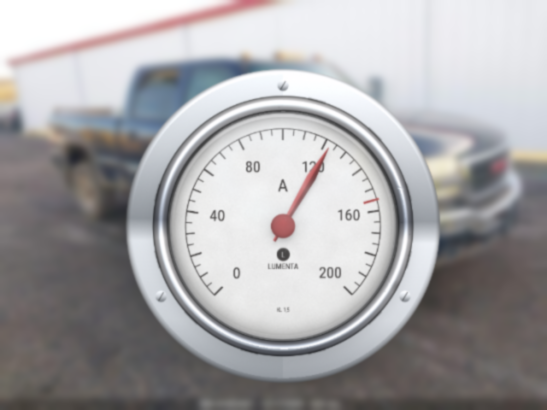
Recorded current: 122.5 A
